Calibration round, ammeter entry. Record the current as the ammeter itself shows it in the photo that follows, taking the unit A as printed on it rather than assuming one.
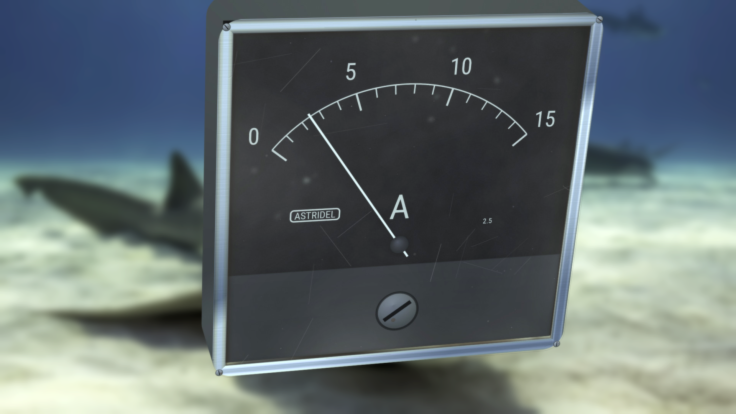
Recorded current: 2.5 A
